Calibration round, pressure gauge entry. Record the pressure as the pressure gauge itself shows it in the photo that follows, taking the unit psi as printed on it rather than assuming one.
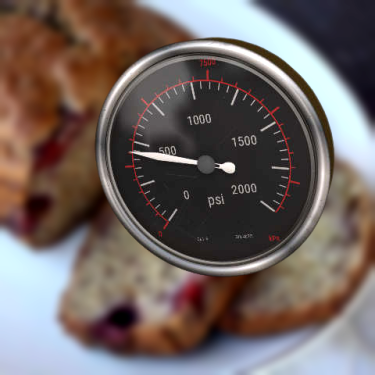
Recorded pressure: 450 psi
